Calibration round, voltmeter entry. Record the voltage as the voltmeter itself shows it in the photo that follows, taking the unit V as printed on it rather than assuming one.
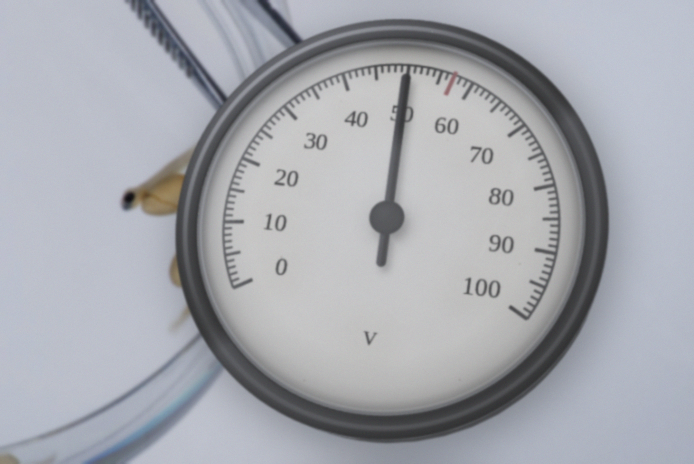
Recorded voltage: 50 V
